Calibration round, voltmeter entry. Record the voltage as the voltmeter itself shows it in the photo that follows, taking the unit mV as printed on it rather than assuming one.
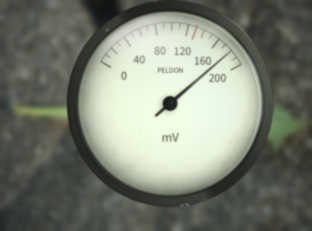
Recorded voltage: 180 mV
